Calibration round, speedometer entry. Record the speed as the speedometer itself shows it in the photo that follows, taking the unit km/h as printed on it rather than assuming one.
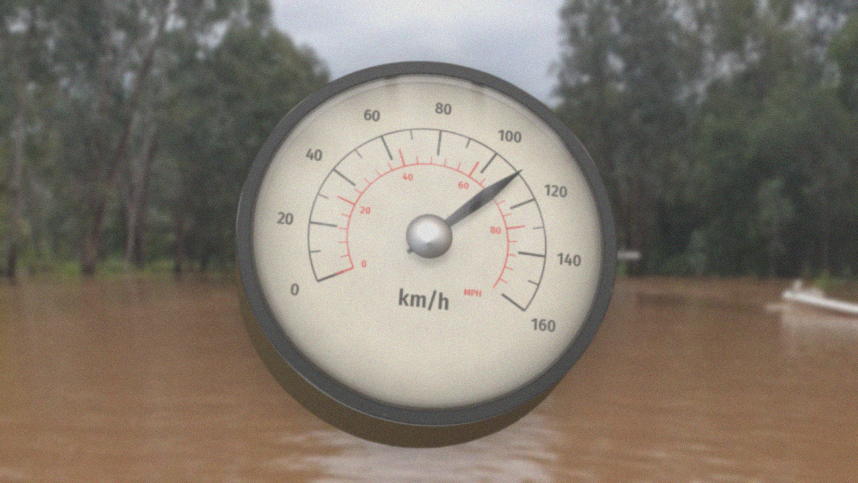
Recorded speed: 110 km/h
